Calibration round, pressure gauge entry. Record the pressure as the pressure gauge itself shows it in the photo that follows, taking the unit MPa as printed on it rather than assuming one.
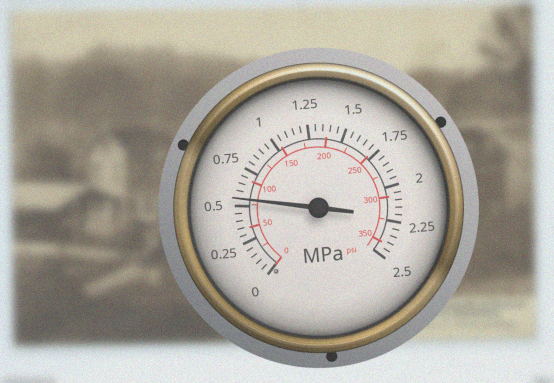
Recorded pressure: 0.55 MPa
